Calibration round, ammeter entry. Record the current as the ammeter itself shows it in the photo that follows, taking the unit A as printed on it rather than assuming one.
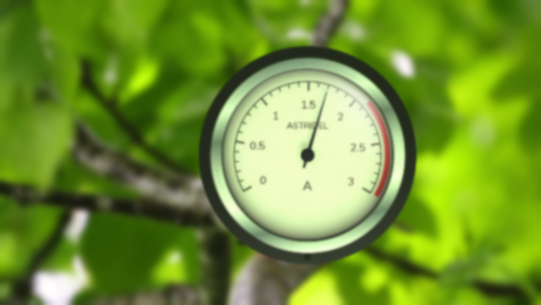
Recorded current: 1.7 A
